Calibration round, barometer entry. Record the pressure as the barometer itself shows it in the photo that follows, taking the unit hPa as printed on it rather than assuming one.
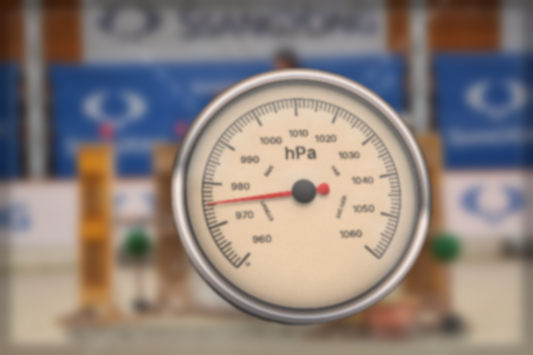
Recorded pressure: 975 hPa
